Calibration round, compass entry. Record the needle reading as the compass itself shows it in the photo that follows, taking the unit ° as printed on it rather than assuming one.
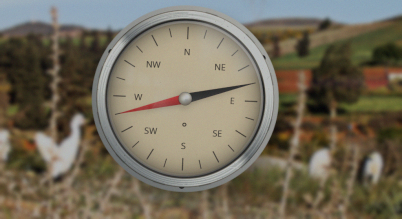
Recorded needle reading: 255 °
